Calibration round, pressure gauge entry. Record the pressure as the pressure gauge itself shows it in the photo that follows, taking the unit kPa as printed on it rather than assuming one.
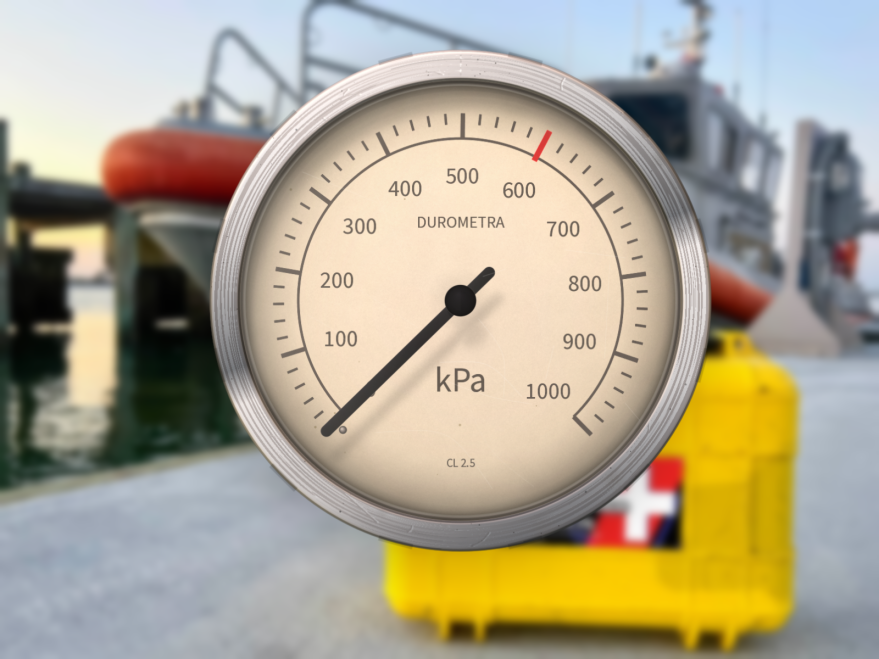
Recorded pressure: 0 kPa
